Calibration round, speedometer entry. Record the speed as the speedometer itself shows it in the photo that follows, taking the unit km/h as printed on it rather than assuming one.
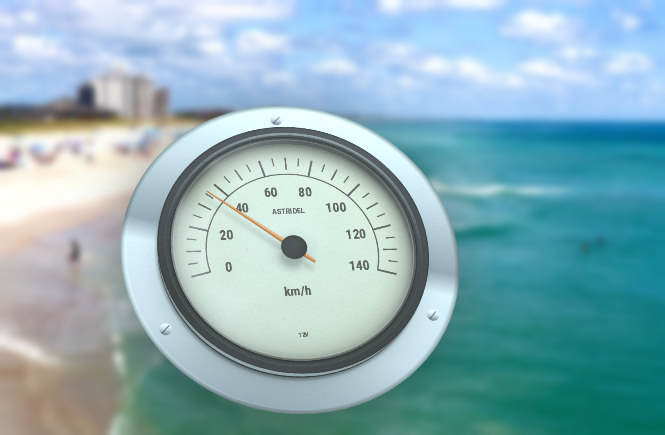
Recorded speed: 35 km/h
